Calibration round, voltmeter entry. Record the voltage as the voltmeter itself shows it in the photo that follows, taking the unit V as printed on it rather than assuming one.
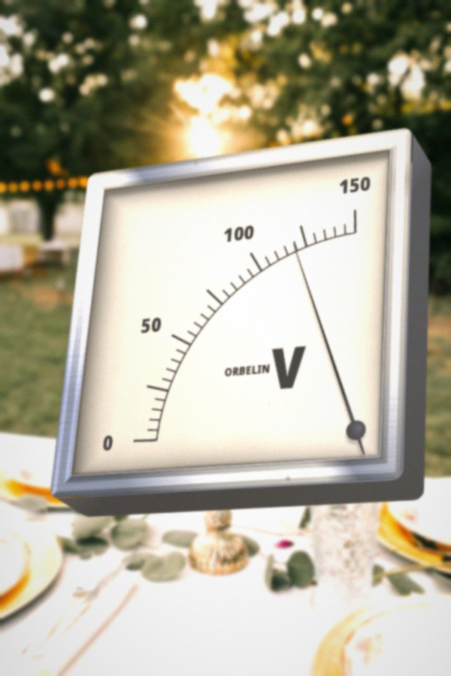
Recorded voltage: 120 V
